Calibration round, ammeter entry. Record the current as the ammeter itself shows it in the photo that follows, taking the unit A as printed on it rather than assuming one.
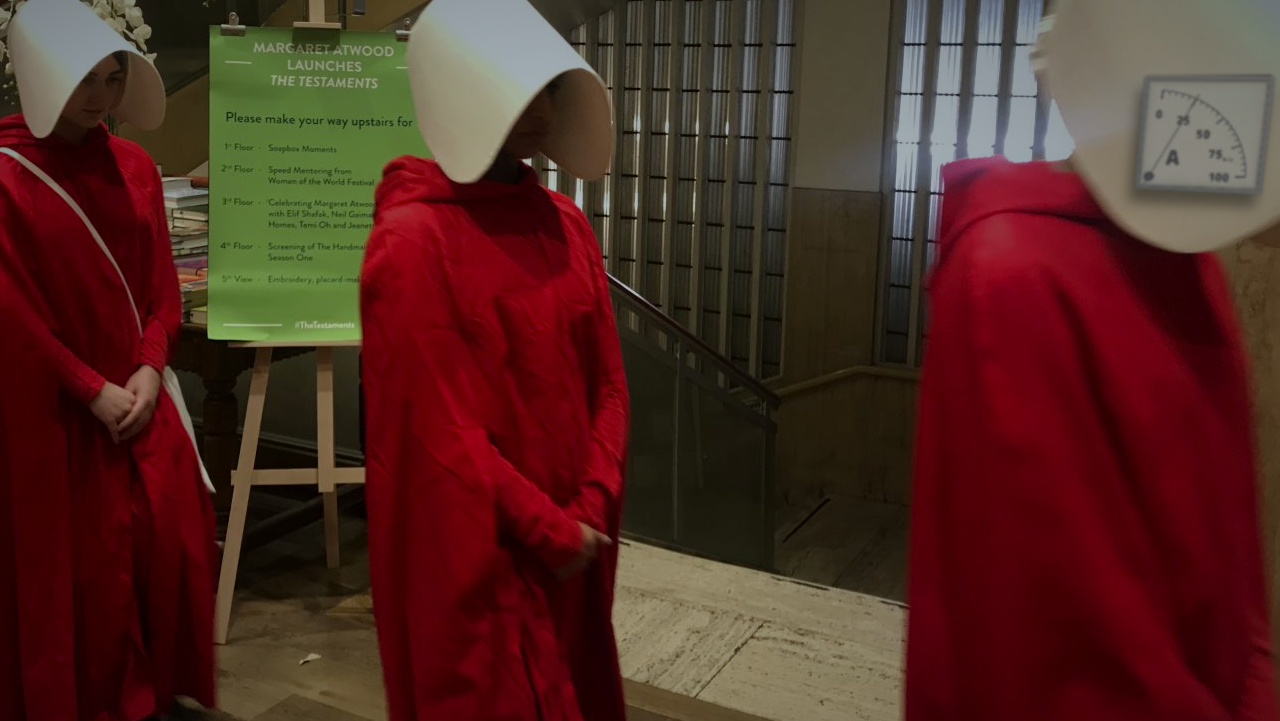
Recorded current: 25 A
